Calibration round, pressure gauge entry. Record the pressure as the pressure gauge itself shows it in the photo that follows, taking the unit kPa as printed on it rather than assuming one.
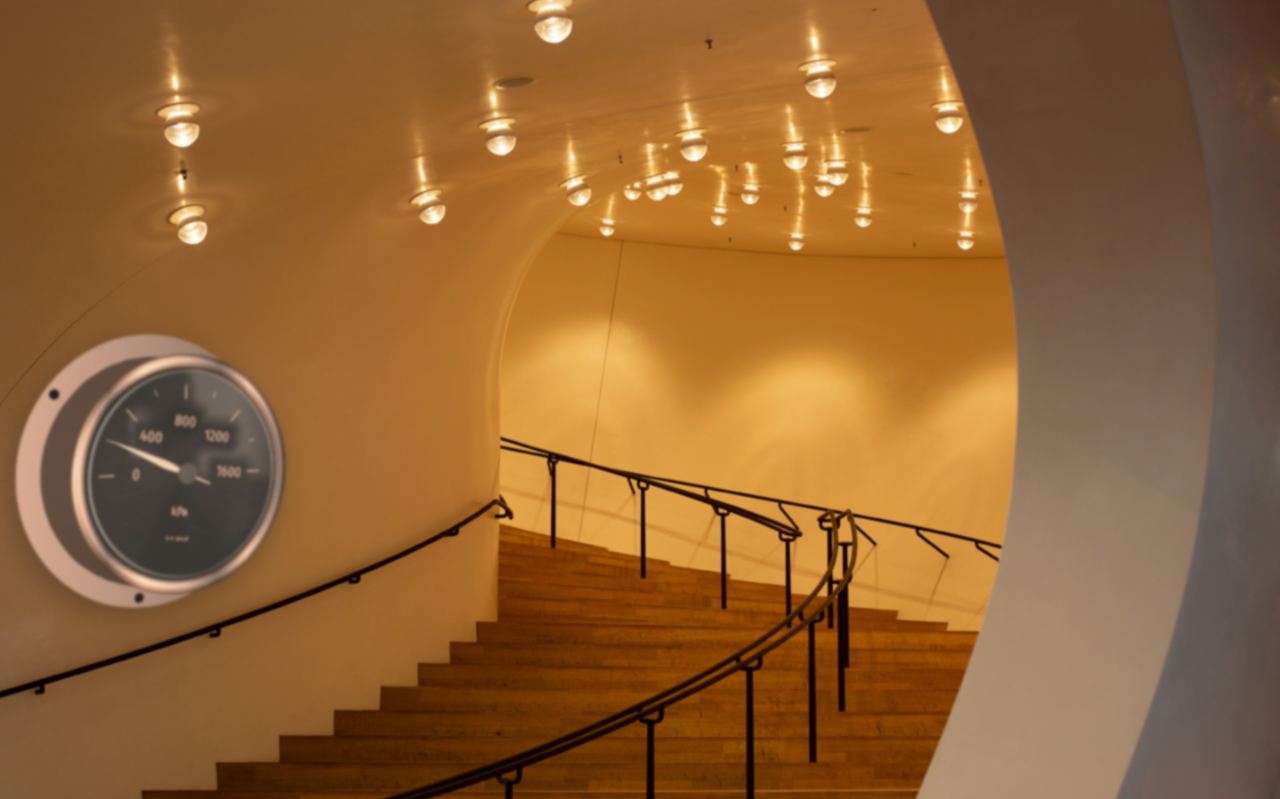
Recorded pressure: 200 kPa
